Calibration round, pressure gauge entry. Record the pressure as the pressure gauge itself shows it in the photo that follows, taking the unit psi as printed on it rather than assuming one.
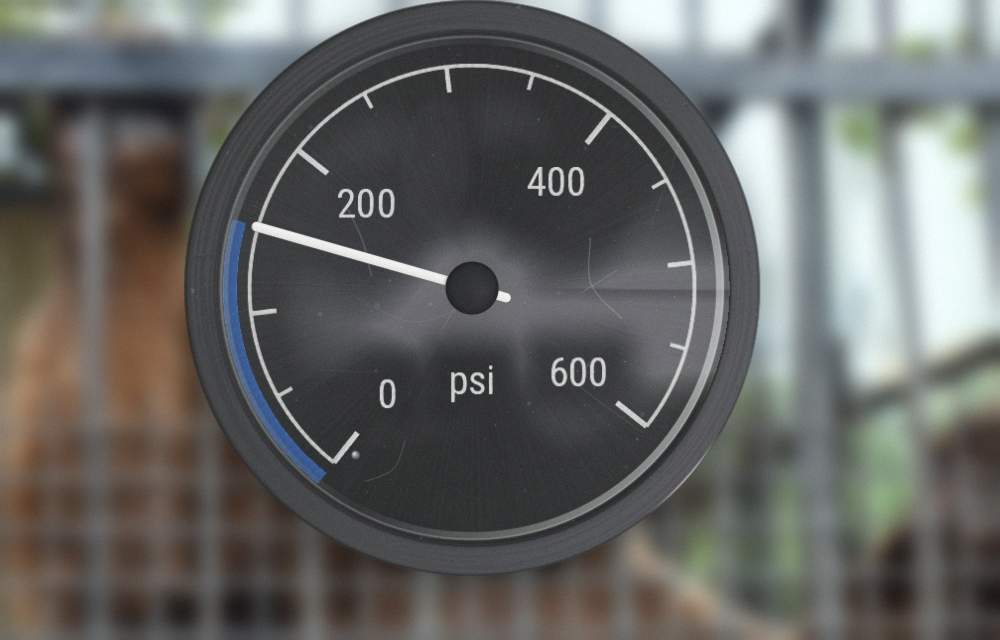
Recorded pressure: 150 psi
